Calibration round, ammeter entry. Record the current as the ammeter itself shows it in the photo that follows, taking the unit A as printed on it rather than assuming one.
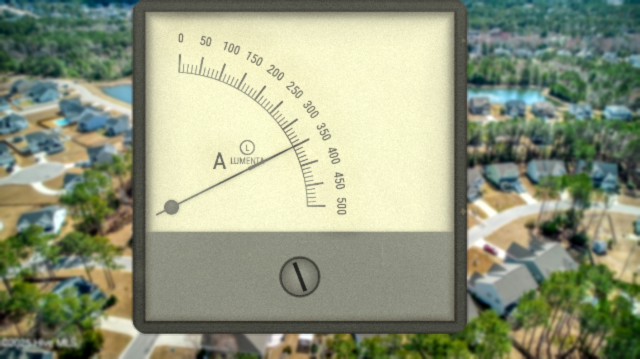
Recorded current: 350 A
